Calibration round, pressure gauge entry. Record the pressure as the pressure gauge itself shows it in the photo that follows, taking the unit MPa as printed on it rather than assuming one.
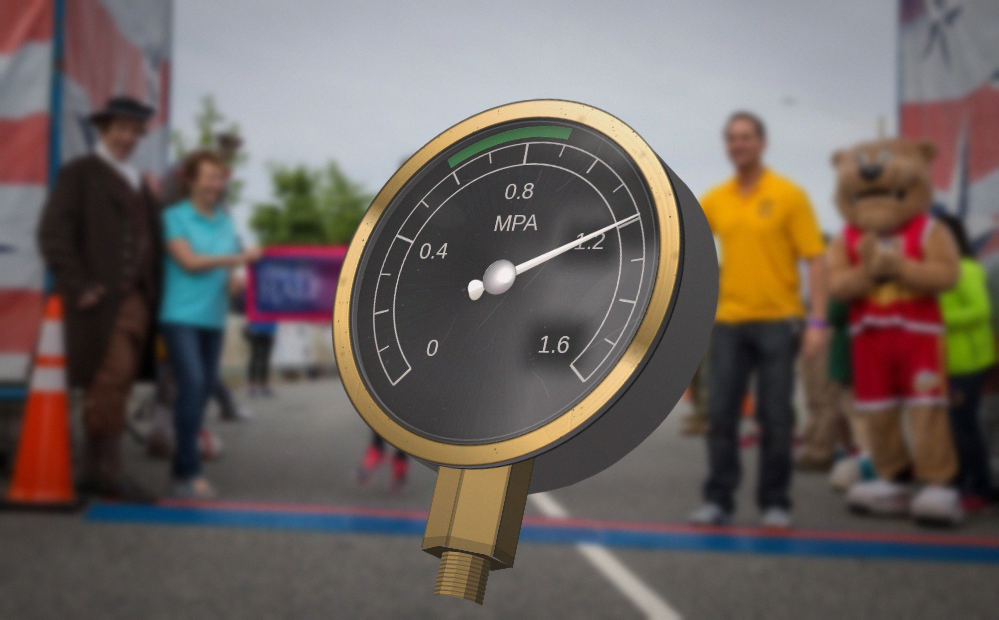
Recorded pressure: 1.2 MPa
